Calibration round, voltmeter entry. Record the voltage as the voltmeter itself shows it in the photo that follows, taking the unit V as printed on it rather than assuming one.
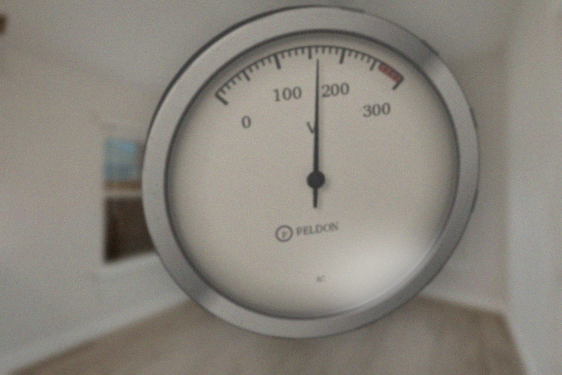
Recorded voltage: 160 V
